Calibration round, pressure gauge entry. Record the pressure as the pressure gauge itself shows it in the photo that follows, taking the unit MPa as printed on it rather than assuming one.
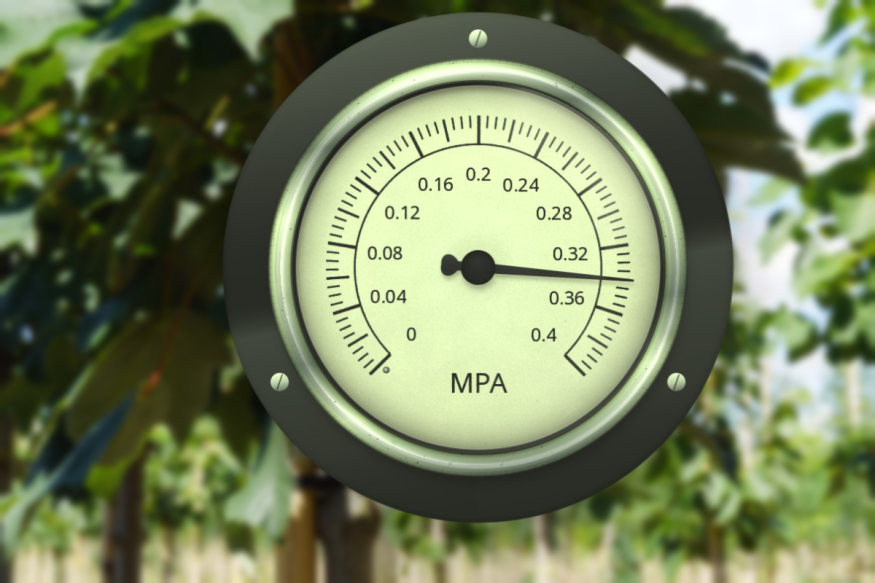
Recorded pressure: 0.34 MPa
